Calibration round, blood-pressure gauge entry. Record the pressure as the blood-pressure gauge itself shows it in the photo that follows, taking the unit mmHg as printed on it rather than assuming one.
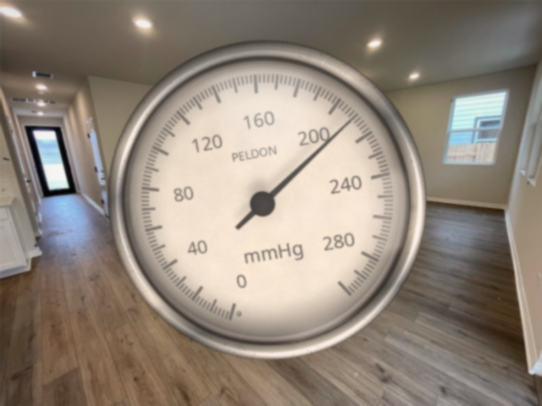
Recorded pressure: 210 mmHg
